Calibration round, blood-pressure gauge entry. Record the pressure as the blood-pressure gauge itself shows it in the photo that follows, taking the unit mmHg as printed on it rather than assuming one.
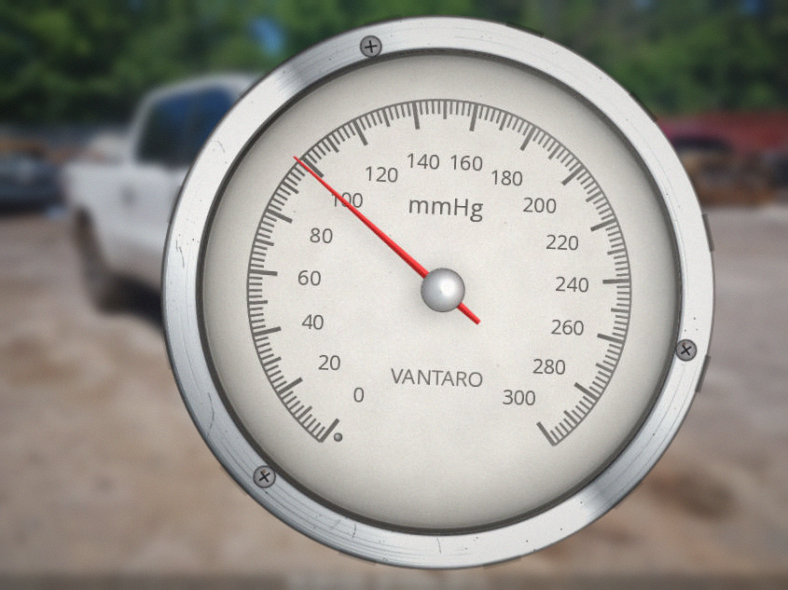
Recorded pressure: 98 mmHg
